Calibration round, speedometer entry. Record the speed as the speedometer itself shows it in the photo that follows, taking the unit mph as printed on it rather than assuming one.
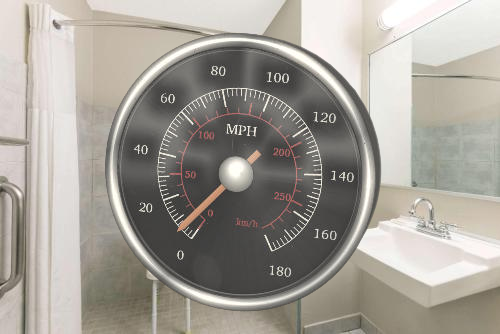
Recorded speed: 6 mph
